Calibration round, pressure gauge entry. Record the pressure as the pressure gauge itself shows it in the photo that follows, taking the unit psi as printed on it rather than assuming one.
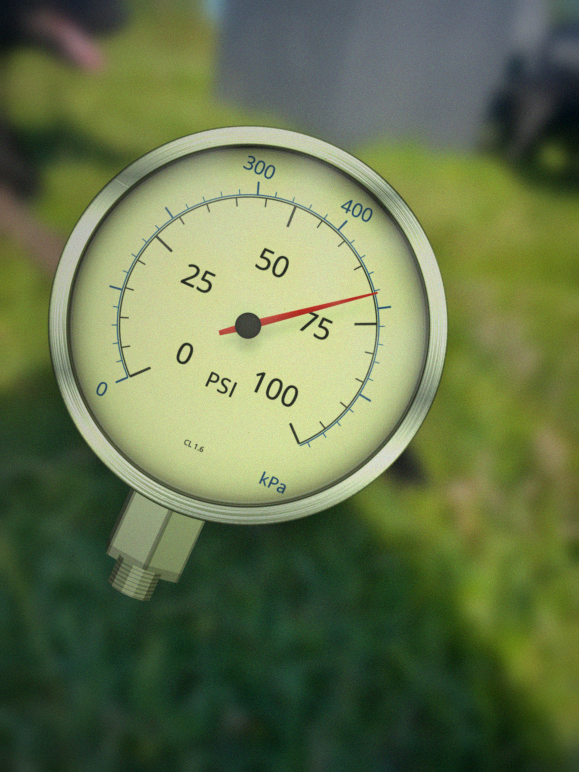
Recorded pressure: 70 psi
